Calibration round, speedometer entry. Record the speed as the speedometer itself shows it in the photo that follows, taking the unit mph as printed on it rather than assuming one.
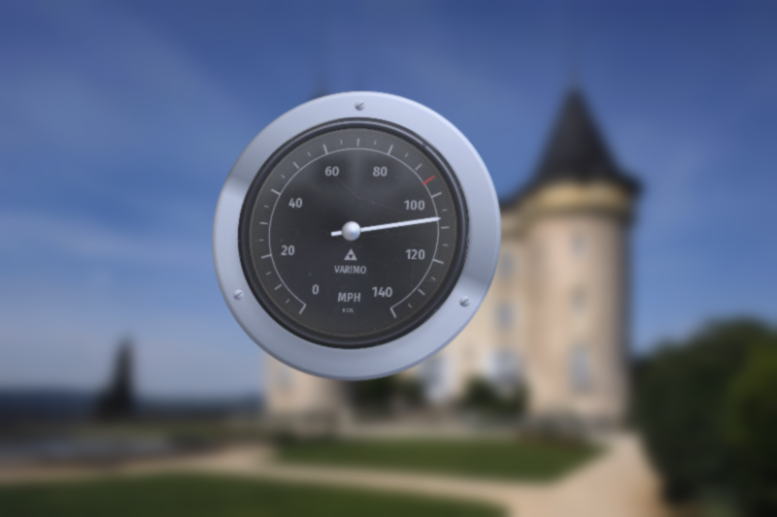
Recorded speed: 107.5 mph
